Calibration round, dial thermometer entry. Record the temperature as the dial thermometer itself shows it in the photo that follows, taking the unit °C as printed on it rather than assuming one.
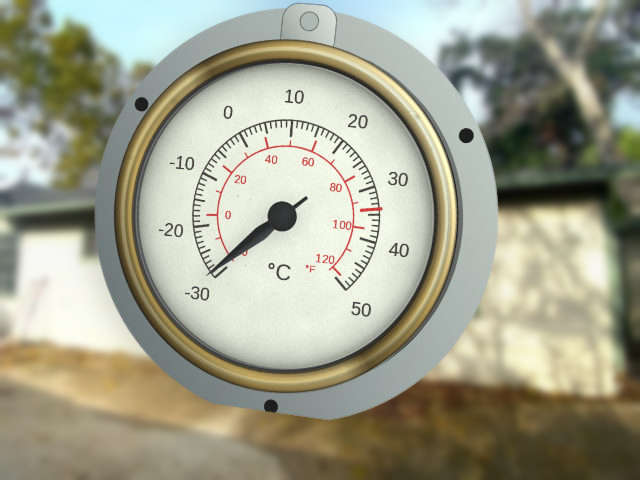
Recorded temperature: -29 °C
